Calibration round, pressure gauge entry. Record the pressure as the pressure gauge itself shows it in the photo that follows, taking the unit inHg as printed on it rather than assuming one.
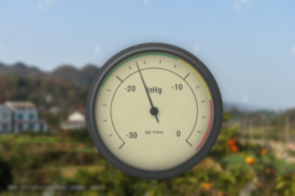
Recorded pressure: -17 inHg
